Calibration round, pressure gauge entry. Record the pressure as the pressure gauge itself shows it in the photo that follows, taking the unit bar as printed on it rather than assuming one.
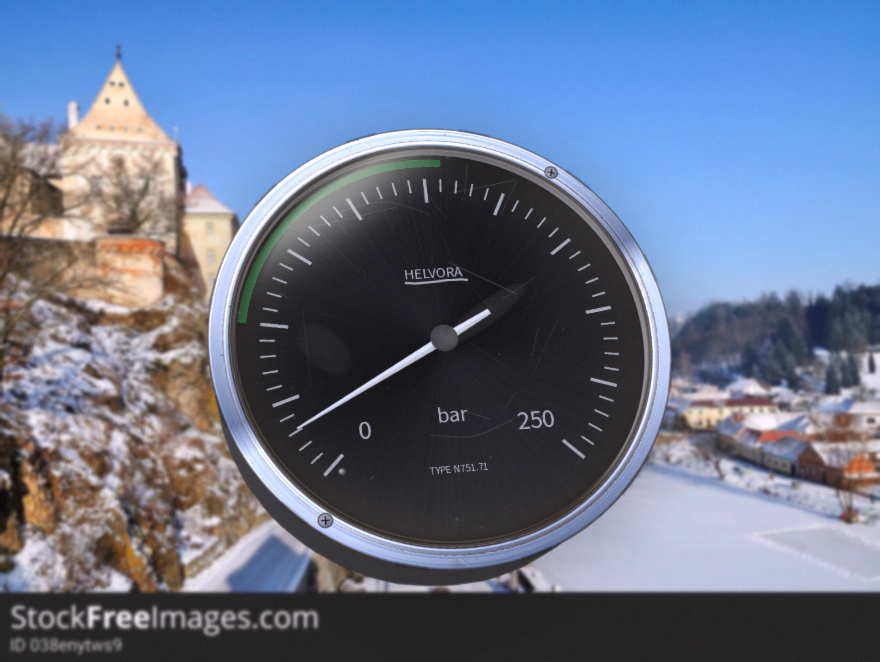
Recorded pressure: 15 bar
